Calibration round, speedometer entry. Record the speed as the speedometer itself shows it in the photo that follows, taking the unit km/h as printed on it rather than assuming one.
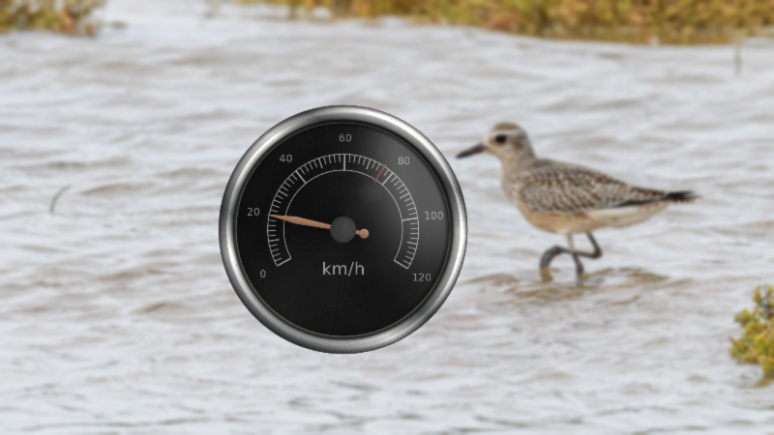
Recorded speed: 20 km/h
